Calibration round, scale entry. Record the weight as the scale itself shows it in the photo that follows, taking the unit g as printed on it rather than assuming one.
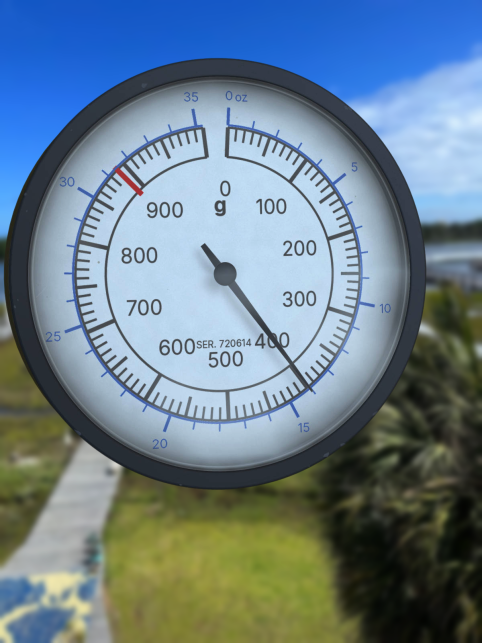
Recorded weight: 400 g
